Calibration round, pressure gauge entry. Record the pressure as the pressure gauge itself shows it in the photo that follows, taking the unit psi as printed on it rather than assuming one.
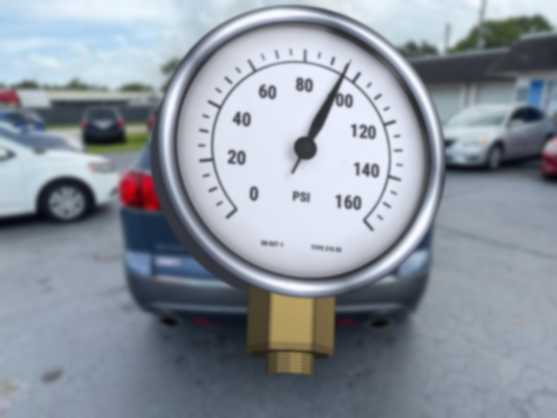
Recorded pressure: 95 psi
